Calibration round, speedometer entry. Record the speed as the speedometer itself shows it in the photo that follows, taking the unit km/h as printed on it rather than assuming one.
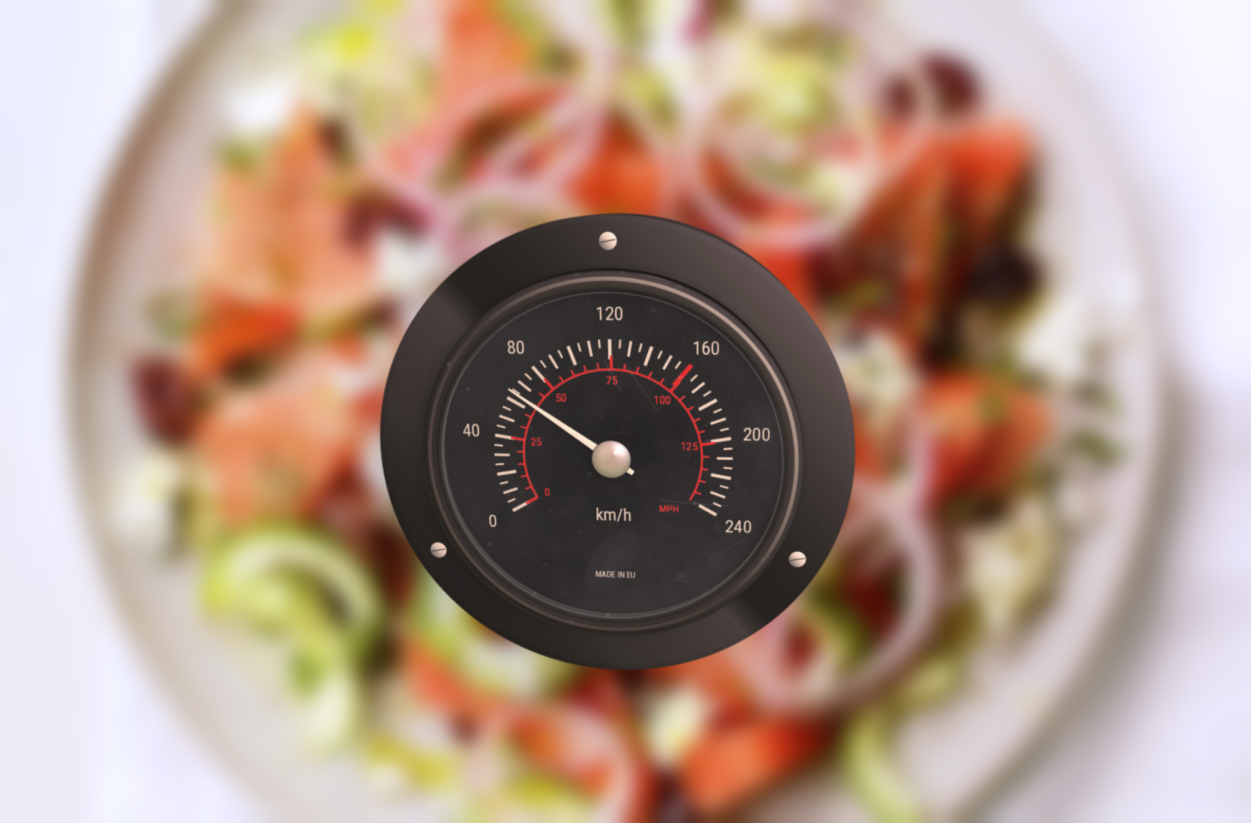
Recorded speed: 65 km/h
